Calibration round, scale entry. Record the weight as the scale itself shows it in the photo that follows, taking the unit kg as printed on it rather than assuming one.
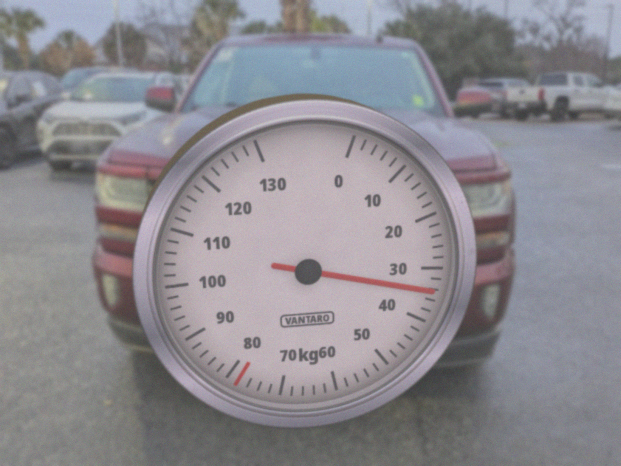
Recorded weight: 34 kg
